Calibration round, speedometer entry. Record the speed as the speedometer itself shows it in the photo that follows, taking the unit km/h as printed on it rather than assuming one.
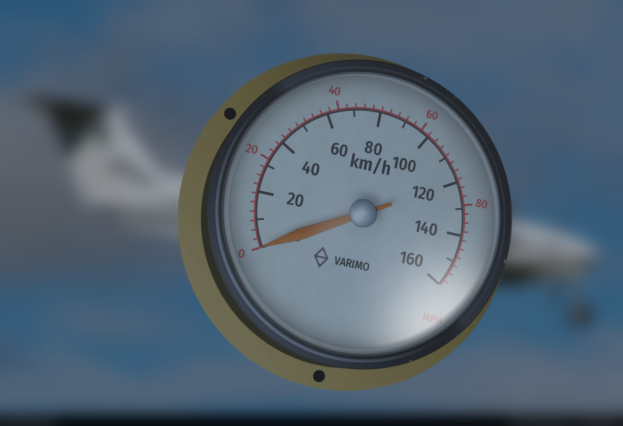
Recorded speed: 0 km/h
